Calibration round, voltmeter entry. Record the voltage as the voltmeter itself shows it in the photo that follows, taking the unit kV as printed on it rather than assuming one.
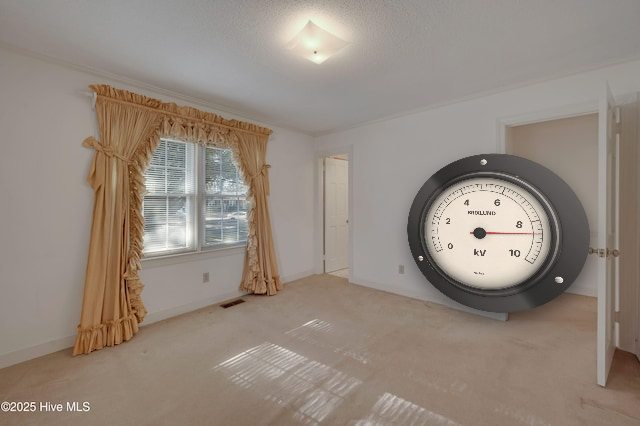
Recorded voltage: 8.6 kV
